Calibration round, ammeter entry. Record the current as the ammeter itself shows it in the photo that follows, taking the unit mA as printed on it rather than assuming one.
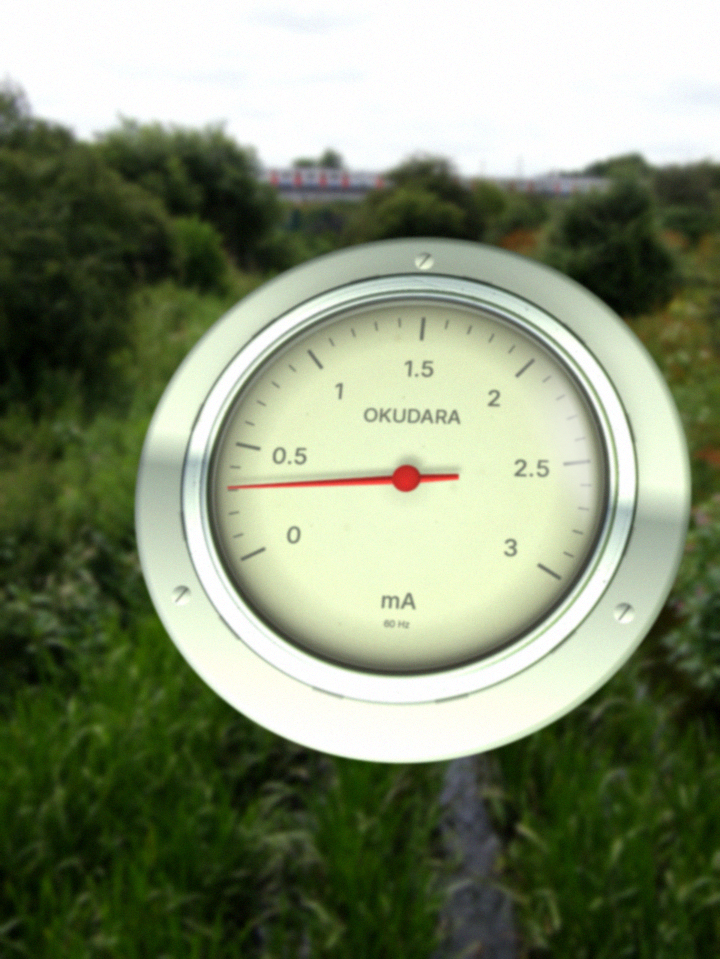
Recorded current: 0.3 mA
